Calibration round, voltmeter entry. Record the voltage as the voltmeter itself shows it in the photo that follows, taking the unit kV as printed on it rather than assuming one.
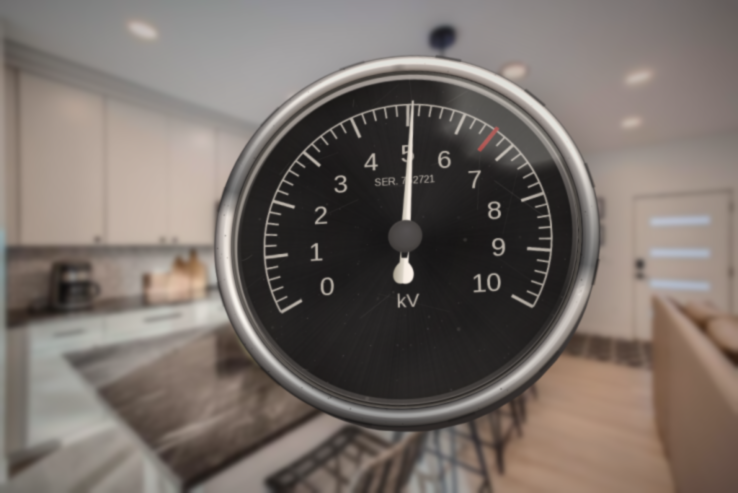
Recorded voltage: 5.1 kV
